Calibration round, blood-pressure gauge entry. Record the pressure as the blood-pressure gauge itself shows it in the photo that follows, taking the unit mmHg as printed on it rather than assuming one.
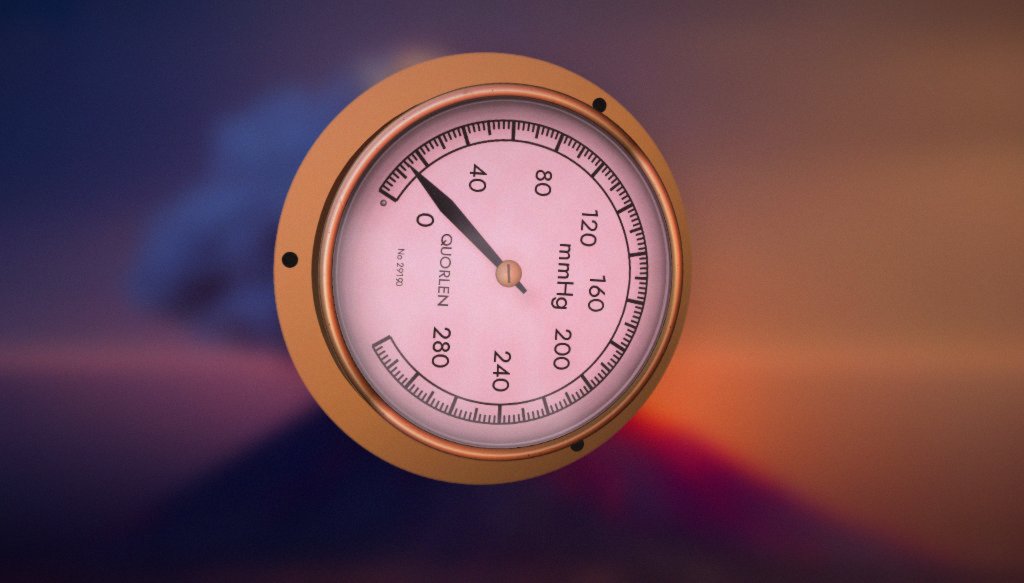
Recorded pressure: 14 mmHg
